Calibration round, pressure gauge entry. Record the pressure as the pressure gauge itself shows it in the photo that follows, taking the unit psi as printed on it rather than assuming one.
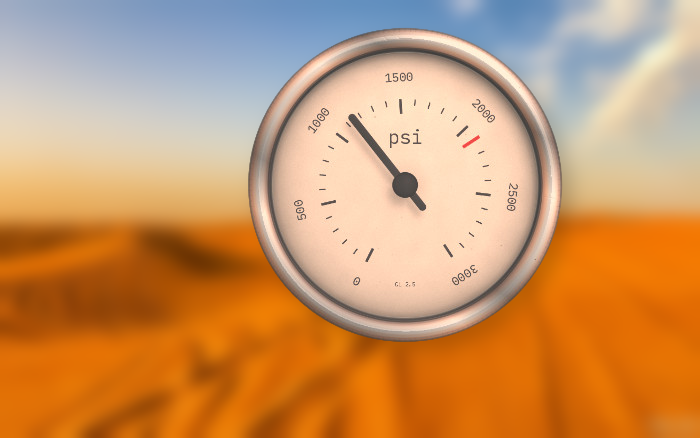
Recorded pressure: 1150 psi
